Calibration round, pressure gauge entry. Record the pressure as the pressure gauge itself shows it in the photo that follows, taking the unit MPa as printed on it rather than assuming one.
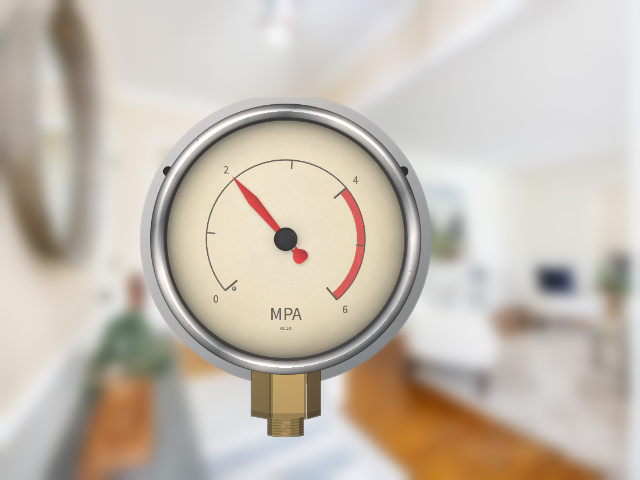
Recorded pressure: 2 MPa
